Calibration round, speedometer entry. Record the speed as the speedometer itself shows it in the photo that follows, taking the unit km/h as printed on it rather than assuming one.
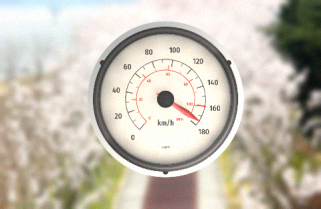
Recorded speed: 175 km/h
